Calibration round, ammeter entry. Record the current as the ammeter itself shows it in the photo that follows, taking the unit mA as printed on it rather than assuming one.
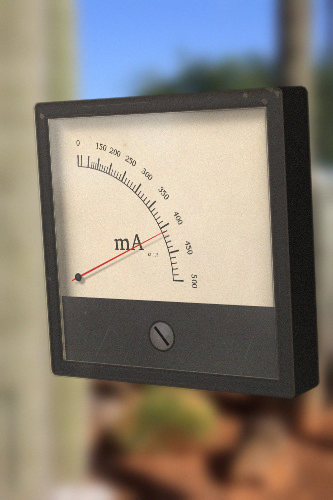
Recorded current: 410 mA
